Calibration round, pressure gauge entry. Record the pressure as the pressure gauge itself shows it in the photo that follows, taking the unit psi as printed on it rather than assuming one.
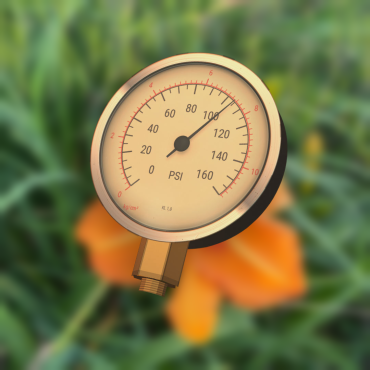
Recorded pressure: 105 psi
